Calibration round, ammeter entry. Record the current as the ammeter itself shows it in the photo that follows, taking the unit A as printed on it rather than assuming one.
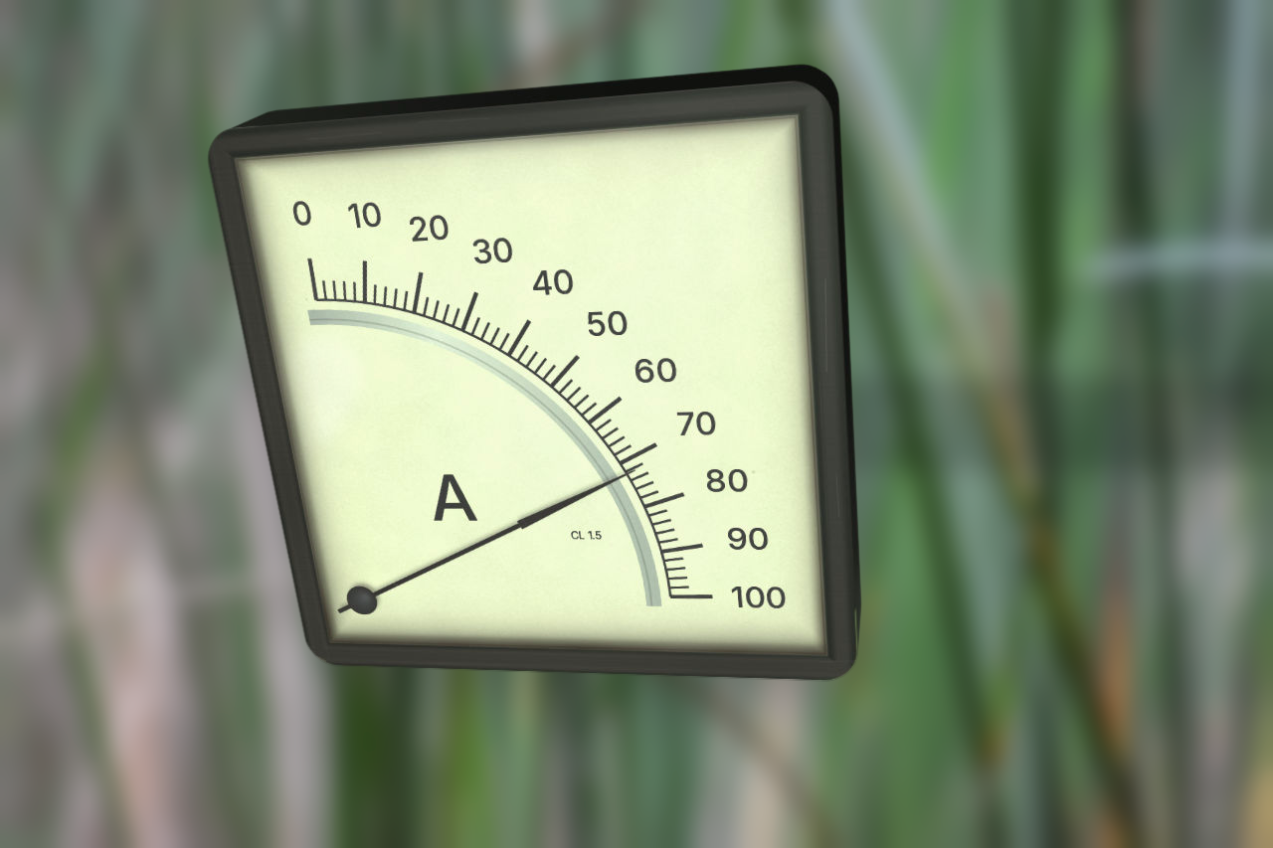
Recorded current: 72 A
